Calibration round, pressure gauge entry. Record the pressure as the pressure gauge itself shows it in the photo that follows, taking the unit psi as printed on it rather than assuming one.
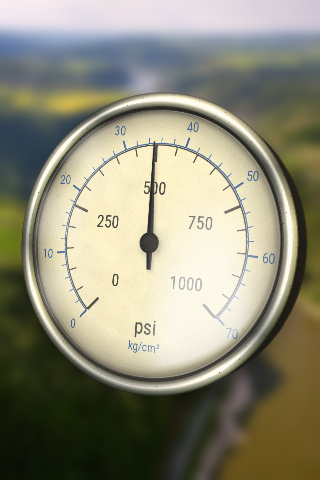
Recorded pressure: 500 psi
